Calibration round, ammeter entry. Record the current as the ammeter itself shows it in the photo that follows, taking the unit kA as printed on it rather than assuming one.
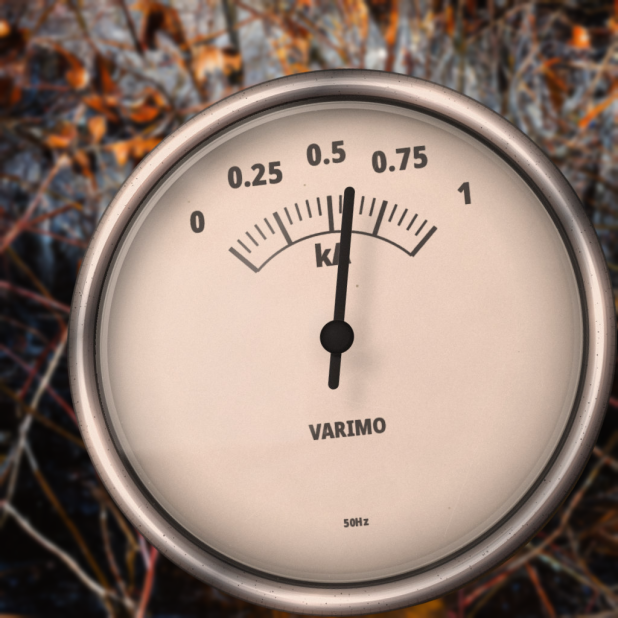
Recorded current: 0.6 kA
